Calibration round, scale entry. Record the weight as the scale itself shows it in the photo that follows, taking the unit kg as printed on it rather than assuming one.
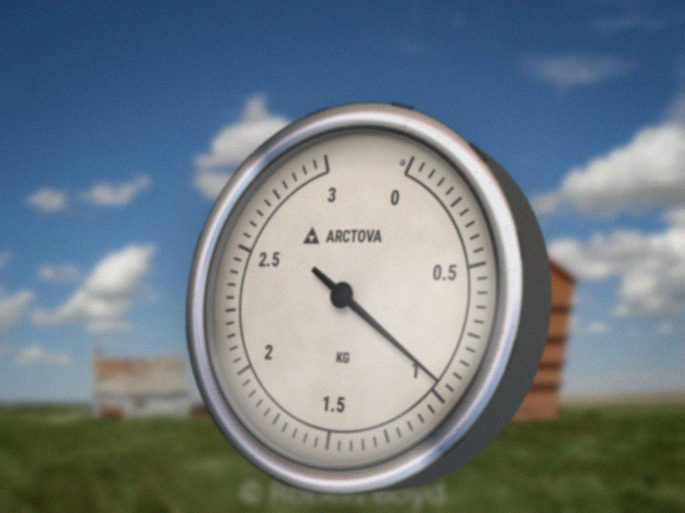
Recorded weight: 0.95 kg
